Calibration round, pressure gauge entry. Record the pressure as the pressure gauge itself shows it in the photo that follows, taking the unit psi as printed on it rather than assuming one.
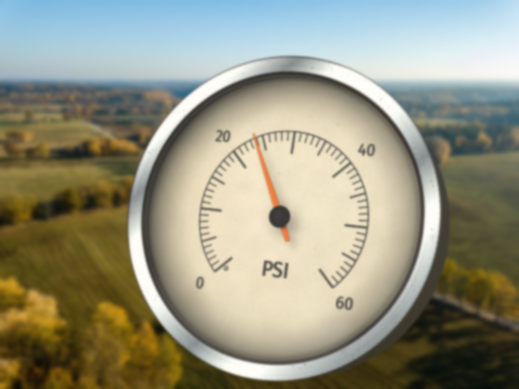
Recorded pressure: 24 psi
